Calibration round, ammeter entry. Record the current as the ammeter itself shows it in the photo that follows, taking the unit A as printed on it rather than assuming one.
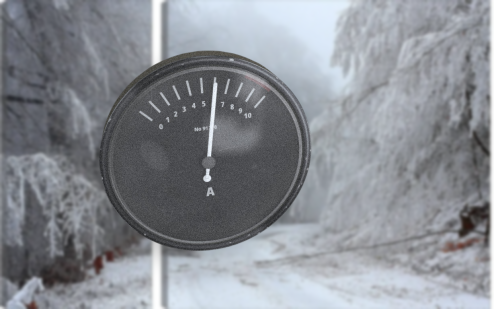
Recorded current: 6 A
